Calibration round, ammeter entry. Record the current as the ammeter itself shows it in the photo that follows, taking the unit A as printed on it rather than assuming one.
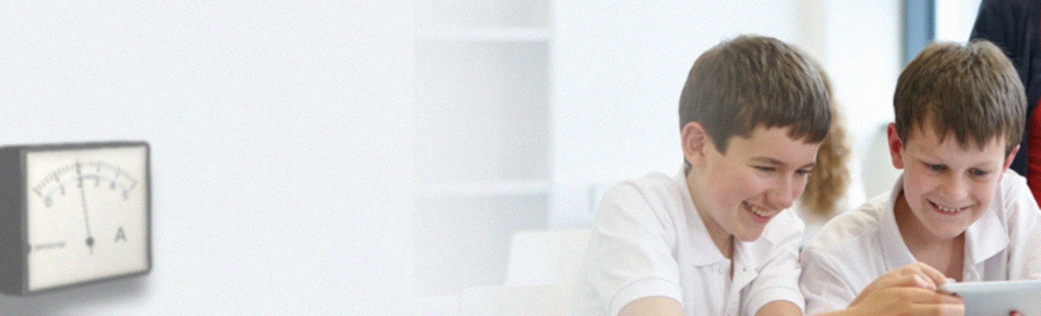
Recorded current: 2 A
